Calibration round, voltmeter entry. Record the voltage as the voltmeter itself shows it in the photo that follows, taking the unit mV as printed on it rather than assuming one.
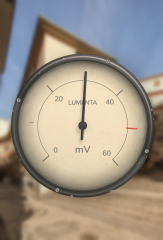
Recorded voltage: 30 mV
